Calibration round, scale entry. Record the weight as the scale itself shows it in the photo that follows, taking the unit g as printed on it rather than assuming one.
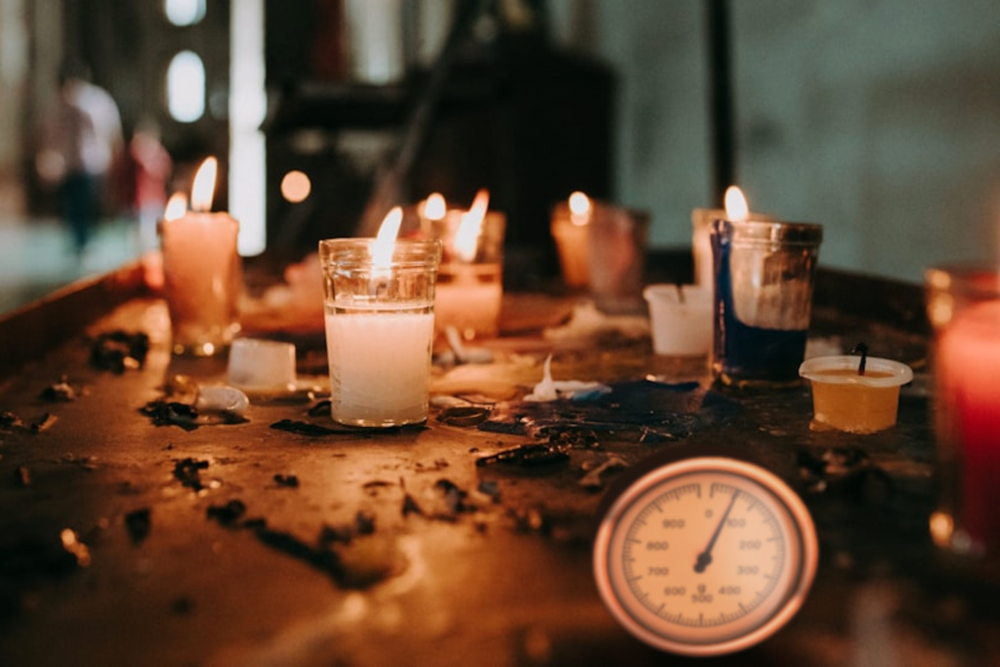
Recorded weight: 50 g
